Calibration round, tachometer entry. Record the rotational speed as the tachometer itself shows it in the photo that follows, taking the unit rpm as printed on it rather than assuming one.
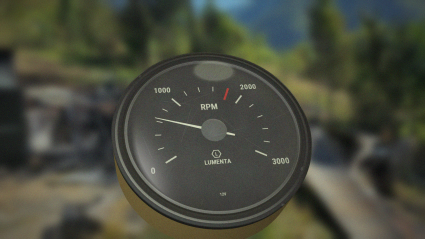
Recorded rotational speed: 600 rpm
